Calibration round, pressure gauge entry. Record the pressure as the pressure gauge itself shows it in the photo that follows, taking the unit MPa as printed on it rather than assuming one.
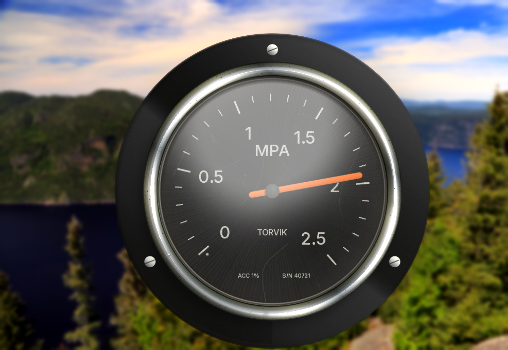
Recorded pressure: 1.95 MPa
